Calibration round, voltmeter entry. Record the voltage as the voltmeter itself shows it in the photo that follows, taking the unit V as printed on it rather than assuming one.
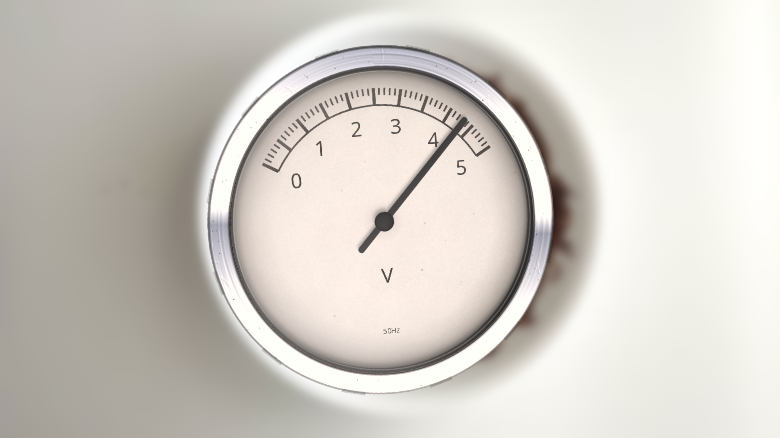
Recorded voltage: 4.3 V
